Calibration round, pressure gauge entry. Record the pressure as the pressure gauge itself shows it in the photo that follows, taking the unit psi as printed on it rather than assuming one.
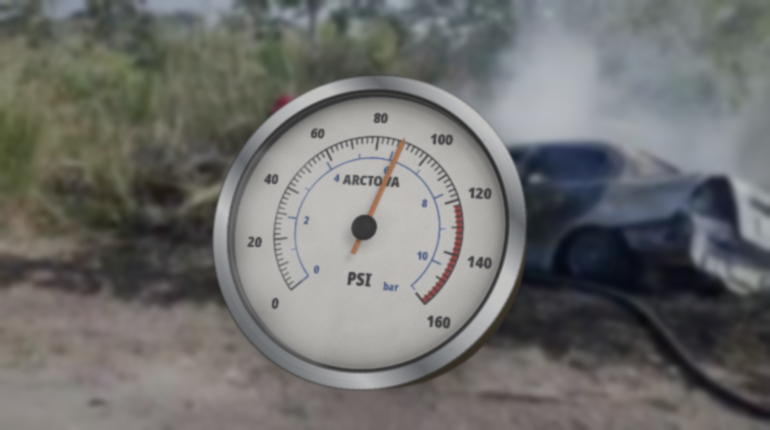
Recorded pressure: 90 psi
